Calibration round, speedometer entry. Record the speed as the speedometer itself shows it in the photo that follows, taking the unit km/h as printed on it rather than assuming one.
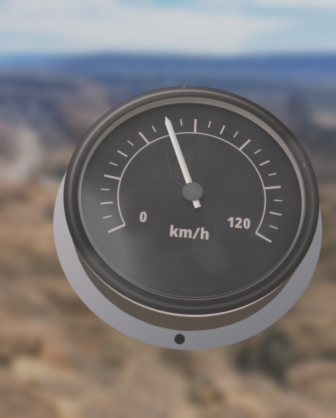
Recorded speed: 50 km/h
